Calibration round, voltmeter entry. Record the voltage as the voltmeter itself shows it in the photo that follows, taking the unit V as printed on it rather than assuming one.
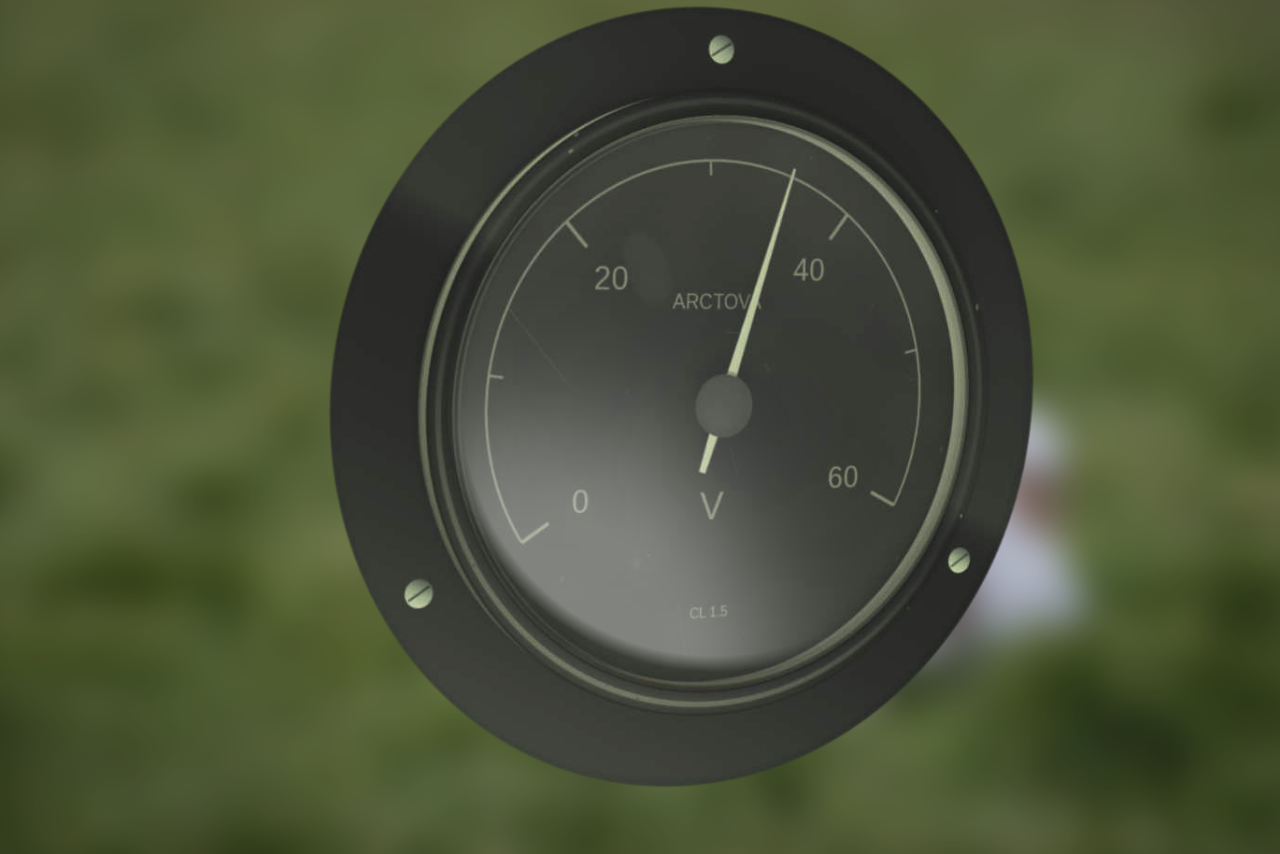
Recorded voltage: 35 V
